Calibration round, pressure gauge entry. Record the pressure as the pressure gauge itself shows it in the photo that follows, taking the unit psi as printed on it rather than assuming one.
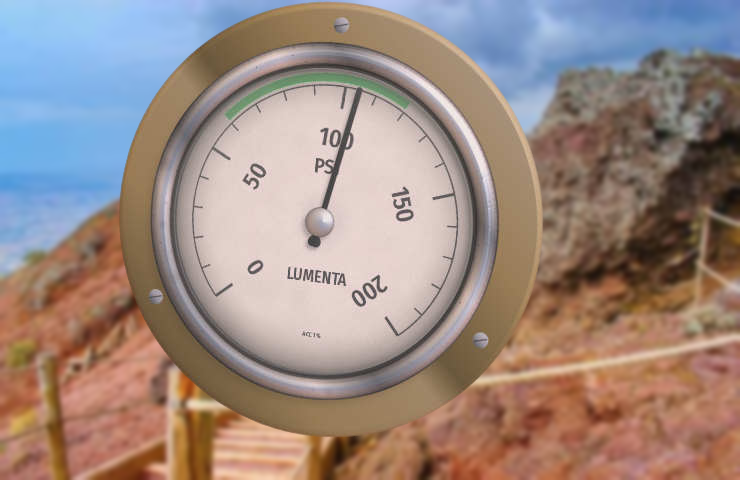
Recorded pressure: 105 psi
